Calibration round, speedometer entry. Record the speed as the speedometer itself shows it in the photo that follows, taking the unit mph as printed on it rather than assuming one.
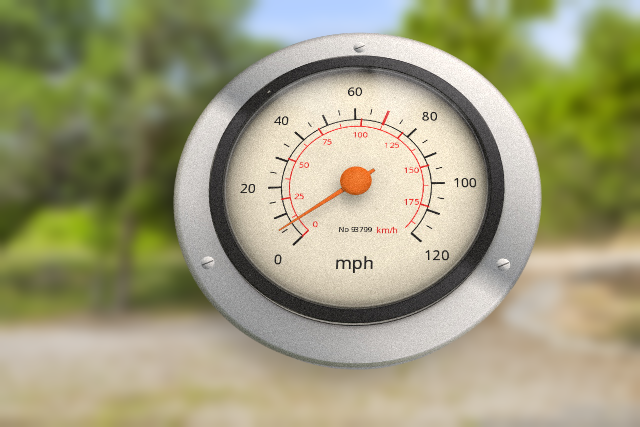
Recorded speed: 5 mph
